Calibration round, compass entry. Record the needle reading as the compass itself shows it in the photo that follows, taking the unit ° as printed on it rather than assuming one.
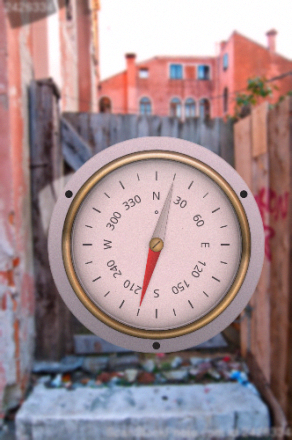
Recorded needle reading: 195 °
